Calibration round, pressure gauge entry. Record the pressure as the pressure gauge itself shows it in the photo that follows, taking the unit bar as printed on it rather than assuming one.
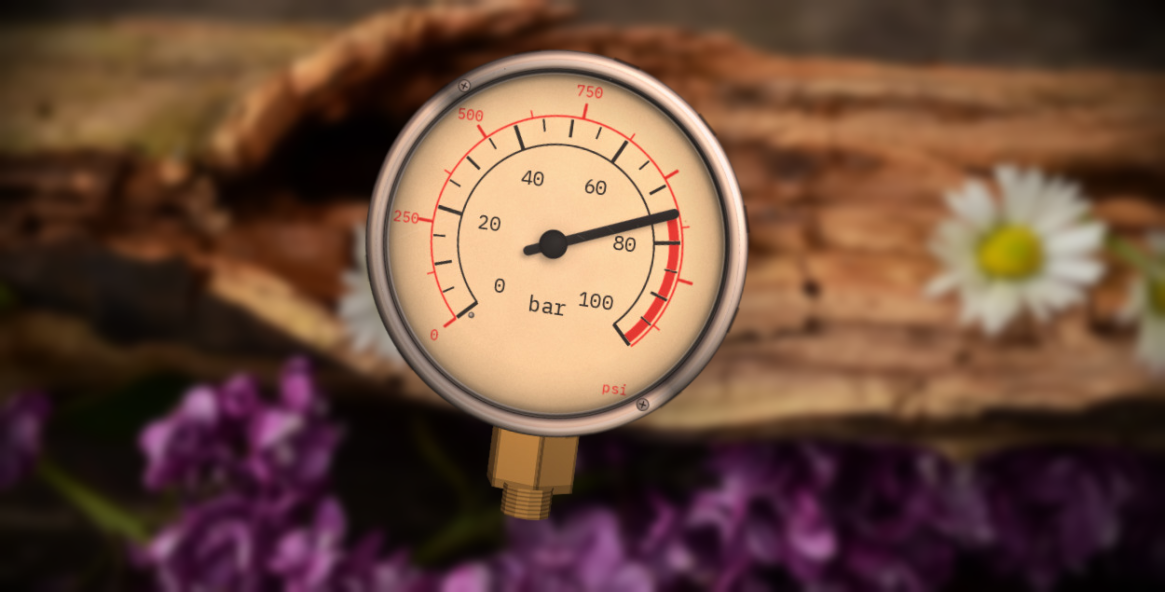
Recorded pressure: 75 bar
